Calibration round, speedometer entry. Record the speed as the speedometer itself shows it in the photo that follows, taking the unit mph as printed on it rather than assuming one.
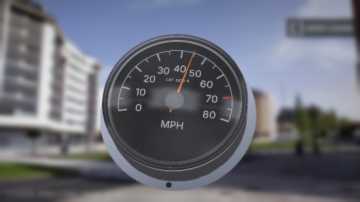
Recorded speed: 45 mph
